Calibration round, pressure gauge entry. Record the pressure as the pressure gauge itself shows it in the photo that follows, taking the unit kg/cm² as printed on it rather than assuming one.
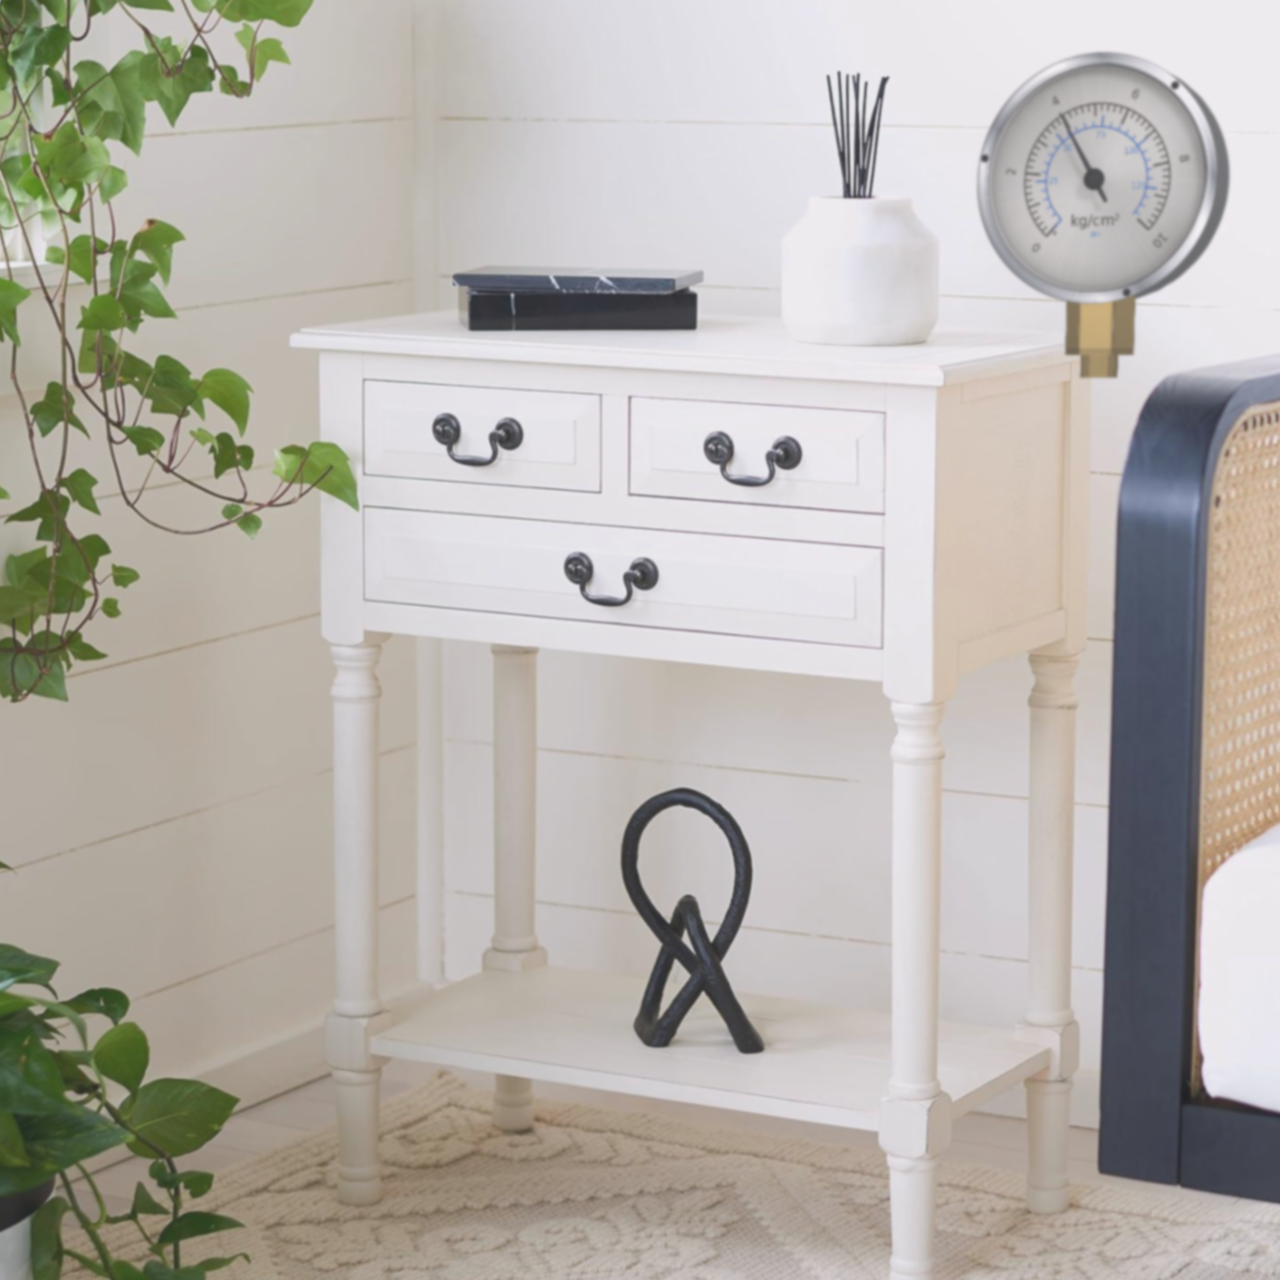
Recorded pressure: 4 kg/cm²
